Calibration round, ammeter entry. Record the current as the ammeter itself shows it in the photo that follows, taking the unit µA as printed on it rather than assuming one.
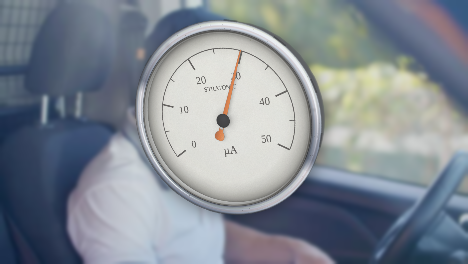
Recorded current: 30 µA
